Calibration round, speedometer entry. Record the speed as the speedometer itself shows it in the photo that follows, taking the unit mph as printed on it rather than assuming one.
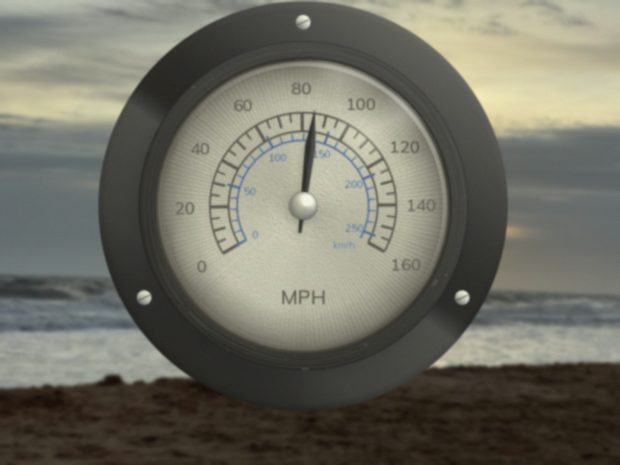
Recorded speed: 85 mph
